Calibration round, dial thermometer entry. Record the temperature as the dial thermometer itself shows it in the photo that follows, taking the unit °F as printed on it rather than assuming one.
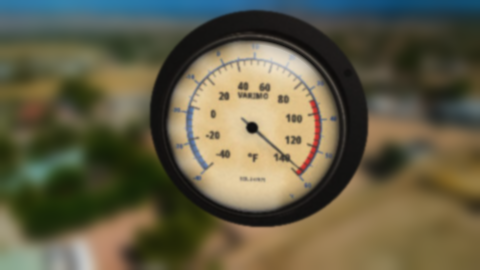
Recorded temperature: 136 °F
